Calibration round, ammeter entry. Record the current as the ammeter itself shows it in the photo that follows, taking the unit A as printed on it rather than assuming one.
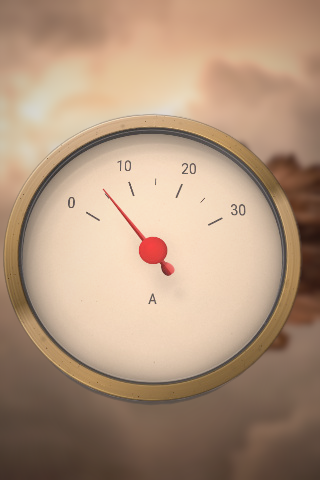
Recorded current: 5 A
